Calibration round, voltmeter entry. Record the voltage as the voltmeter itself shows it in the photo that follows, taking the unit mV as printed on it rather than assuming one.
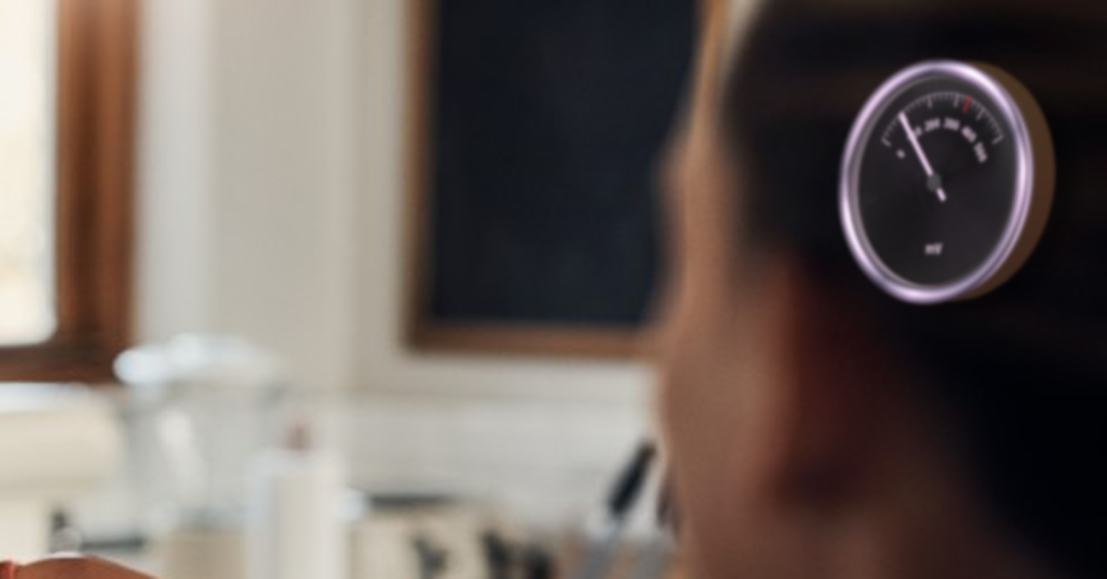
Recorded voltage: 100 mV
